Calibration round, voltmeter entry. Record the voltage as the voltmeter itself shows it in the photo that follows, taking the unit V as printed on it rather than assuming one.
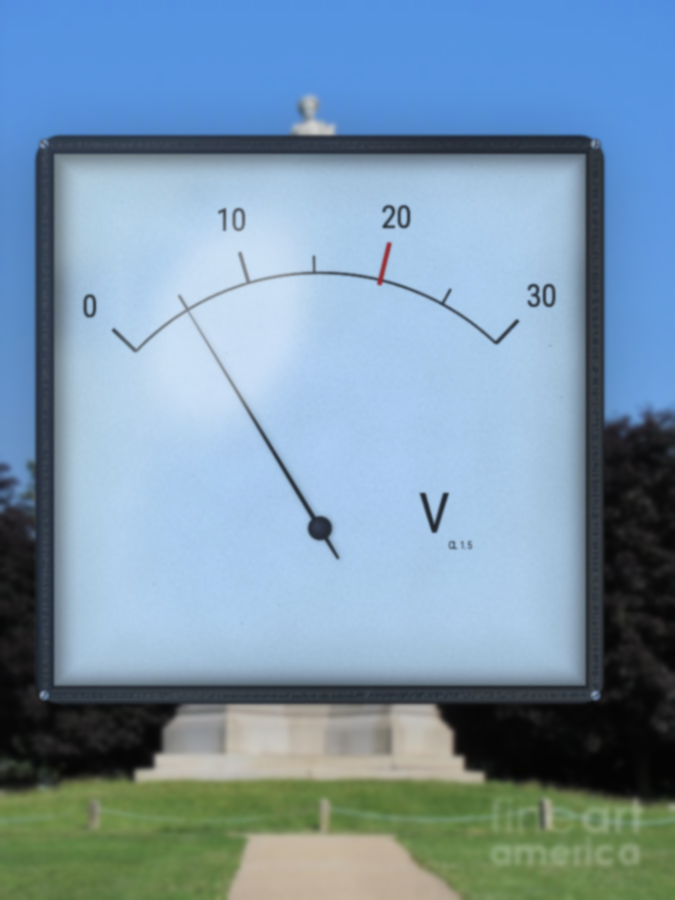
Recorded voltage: 5 V
